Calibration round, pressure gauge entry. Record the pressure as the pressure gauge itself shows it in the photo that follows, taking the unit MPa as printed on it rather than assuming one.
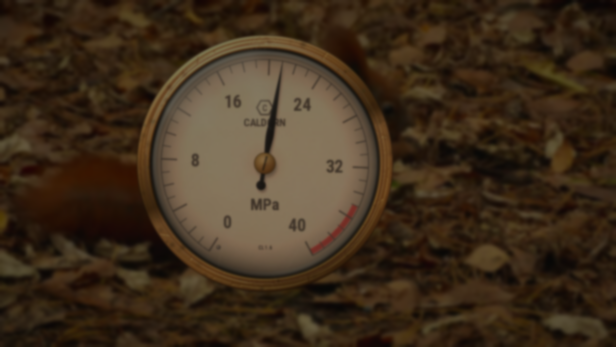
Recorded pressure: 21 MPa
